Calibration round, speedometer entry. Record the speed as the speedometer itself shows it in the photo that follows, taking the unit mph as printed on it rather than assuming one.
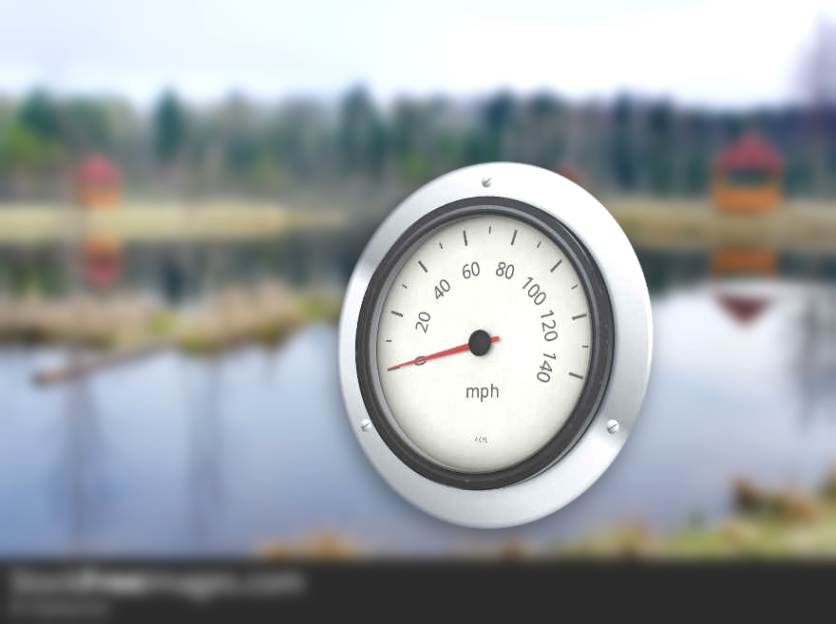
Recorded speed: 0 mph
